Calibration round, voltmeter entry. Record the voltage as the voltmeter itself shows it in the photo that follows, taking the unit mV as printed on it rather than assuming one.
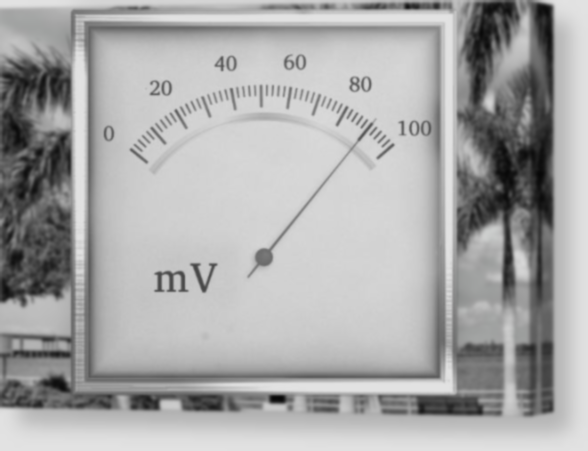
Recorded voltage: 90 mV
